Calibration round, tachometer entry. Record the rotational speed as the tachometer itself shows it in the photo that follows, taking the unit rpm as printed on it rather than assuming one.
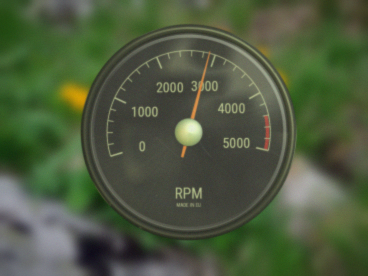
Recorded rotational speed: 2900 rpm
